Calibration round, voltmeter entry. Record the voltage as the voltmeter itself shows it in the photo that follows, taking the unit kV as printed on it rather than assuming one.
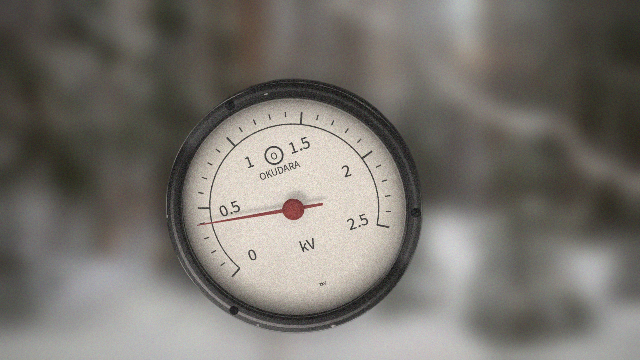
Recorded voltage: 0.4 kV
